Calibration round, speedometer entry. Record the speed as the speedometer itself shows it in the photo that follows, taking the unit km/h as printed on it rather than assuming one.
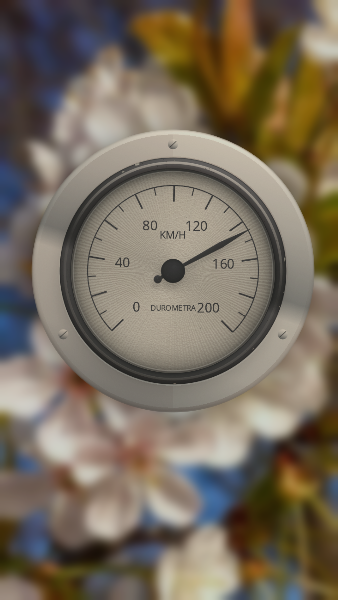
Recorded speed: 145 km/h
